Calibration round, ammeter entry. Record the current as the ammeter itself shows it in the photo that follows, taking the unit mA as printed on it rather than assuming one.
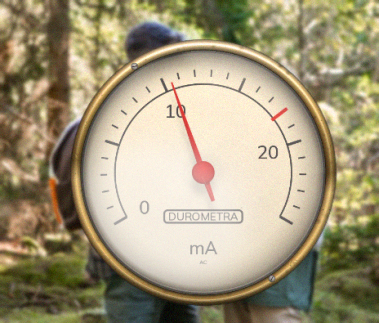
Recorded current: 10.5 mA
